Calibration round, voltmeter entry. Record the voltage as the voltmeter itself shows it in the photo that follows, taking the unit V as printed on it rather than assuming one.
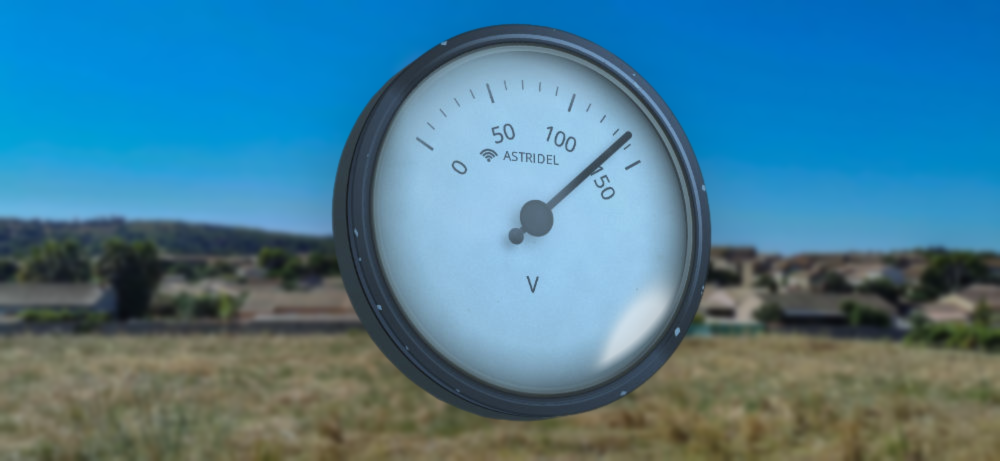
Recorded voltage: 135 V
